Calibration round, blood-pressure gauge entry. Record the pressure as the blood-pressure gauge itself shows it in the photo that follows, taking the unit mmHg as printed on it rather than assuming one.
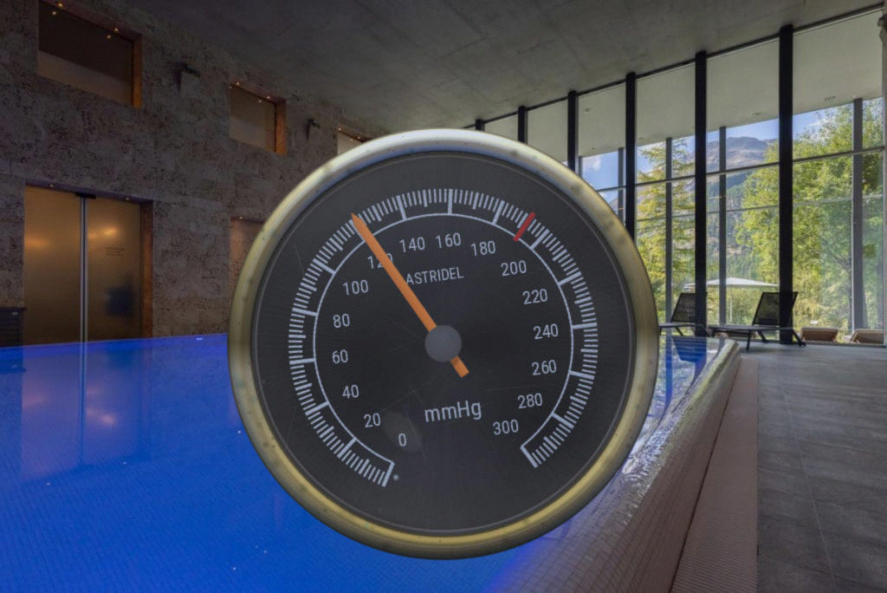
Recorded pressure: 122 mmHg
